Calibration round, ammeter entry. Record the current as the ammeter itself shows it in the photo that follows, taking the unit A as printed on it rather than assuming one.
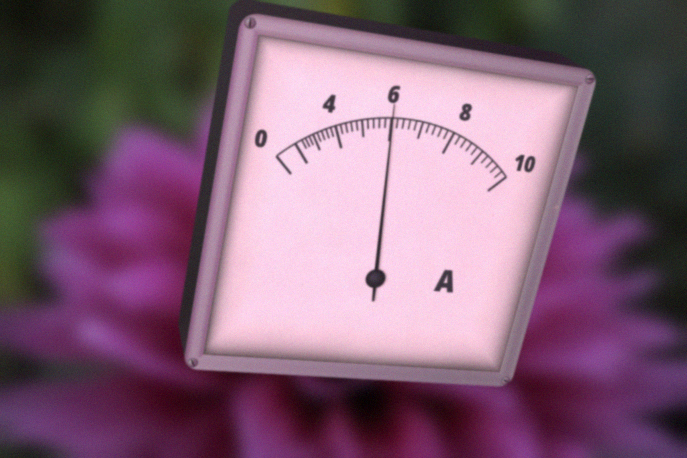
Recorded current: 6 A
